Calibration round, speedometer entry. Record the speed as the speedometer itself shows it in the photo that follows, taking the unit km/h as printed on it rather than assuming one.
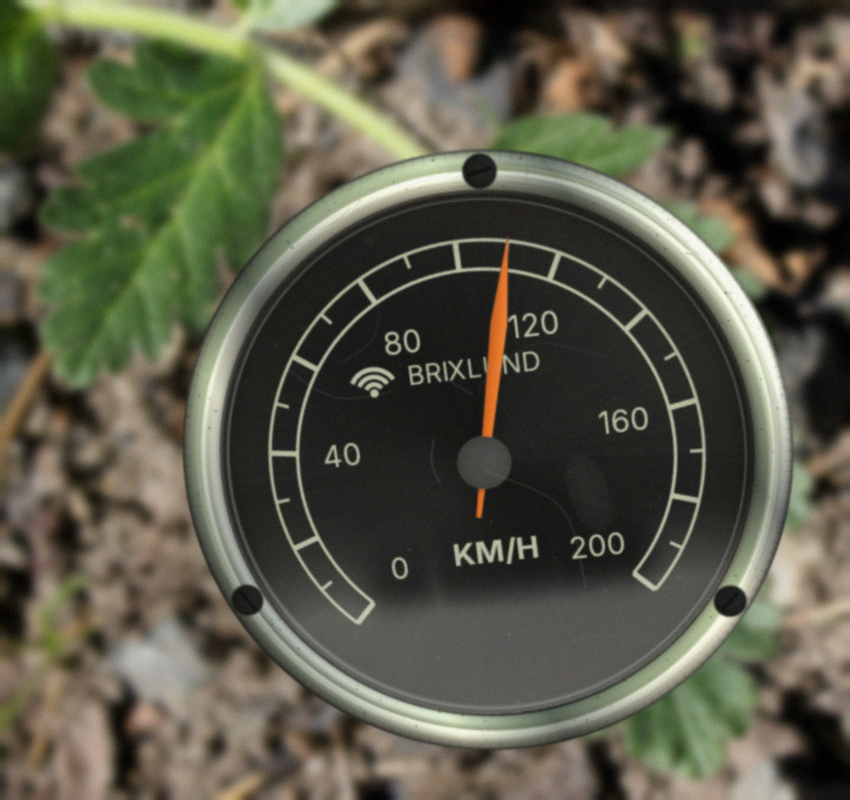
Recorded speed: 110 km/h
